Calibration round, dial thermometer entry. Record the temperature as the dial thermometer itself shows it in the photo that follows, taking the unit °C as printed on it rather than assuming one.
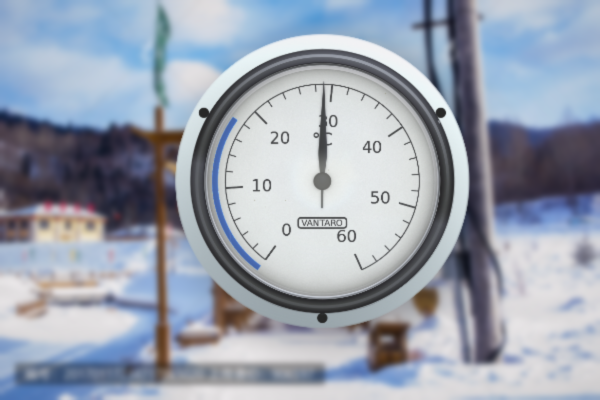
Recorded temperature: 29 °C
